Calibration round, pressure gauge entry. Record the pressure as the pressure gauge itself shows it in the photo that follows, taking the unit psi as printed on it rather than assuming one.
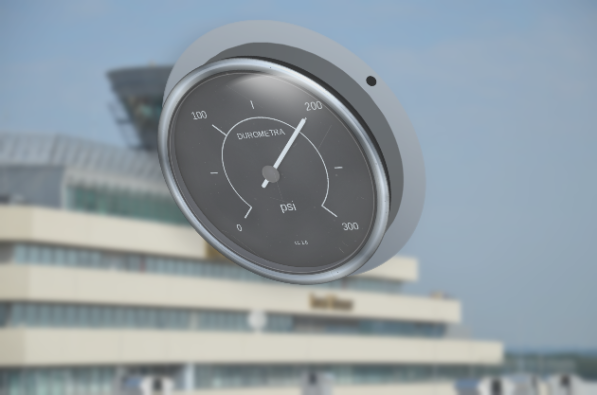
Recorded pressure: 200 psi
